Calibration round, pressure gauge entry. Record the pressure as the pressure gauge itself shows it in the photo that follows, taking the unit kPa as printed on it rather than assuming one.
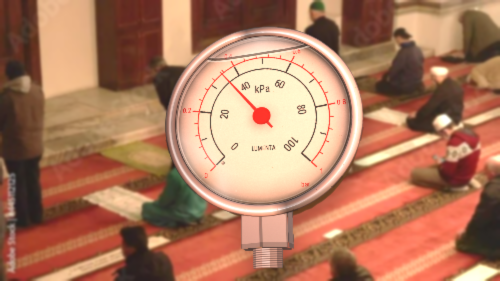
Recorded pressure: 35 kPa
